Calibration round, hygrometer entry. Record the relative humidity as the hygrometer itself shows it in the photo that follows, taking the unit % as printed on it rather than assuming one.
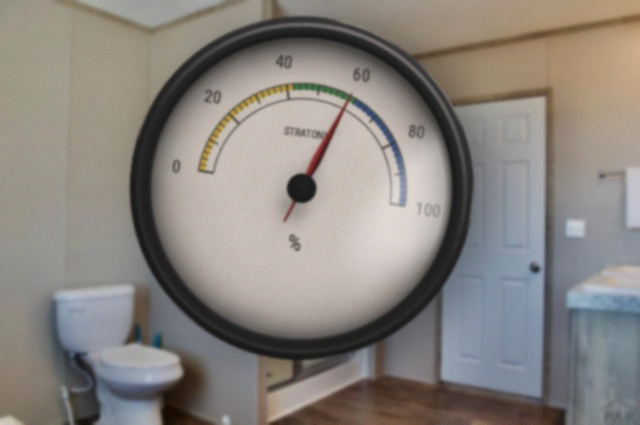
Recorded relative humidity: 60 %
